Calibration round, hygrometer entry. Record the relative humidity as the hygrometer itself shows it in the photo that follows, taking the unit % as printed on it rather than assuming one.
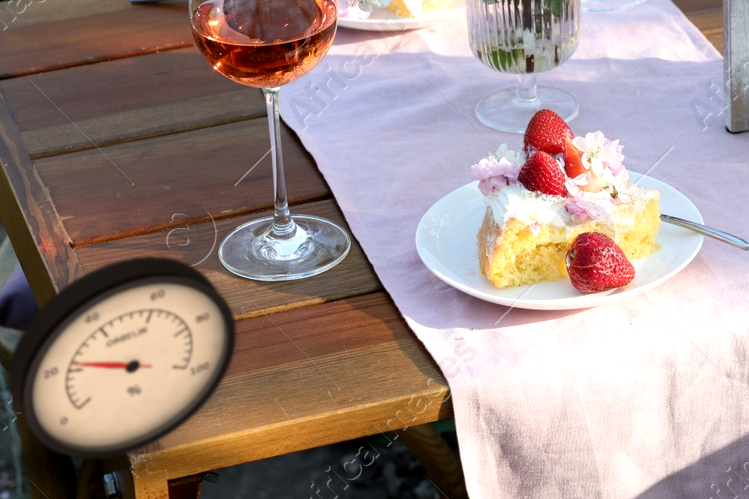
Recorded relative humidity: 24 %
